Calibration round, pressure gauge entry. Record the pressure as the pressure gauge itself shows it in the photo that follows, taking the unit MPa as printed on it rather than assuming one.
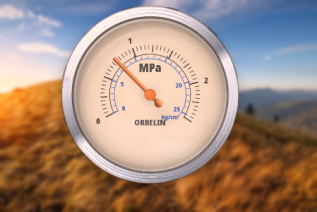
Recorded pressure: 0.75 MPa
